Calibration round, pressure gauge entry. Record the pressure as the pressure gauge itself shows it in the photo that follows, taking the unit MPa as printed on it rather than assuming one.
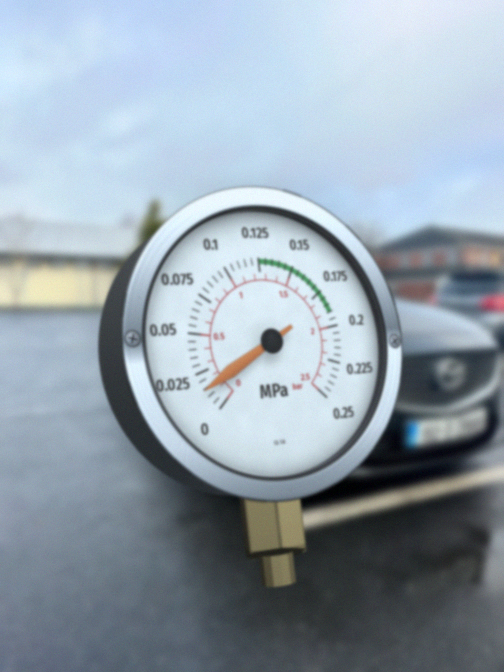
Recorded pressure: 0.015 MPa
